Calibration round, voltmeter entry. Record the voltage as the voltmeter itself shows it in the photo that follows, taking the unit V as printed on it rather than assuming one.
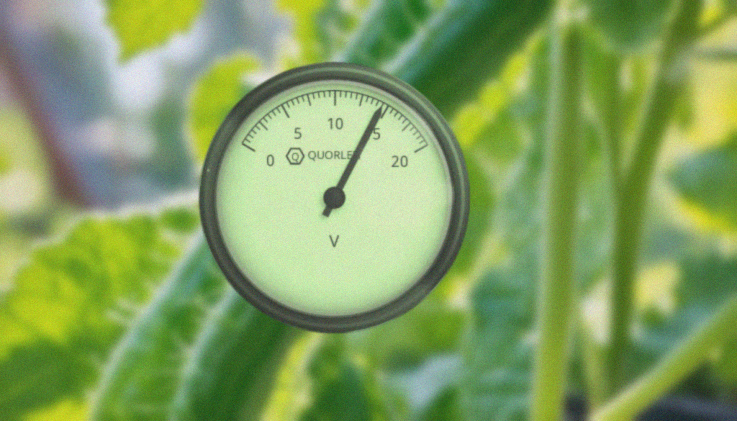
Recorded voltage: 14.5 V
